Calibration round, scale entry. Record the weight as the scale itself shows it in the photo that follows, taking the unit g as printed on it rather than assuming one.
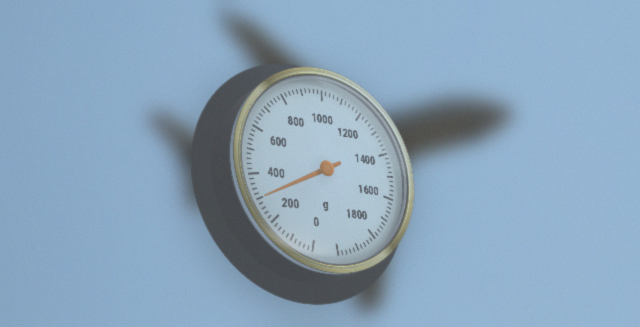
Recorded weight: 300 g
